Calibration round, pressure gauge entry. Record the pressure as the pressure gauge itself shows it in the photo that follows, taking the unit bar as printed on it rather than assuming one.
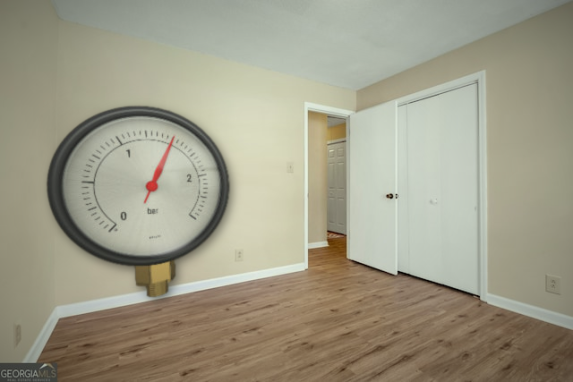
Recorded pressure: 1.5 bar
